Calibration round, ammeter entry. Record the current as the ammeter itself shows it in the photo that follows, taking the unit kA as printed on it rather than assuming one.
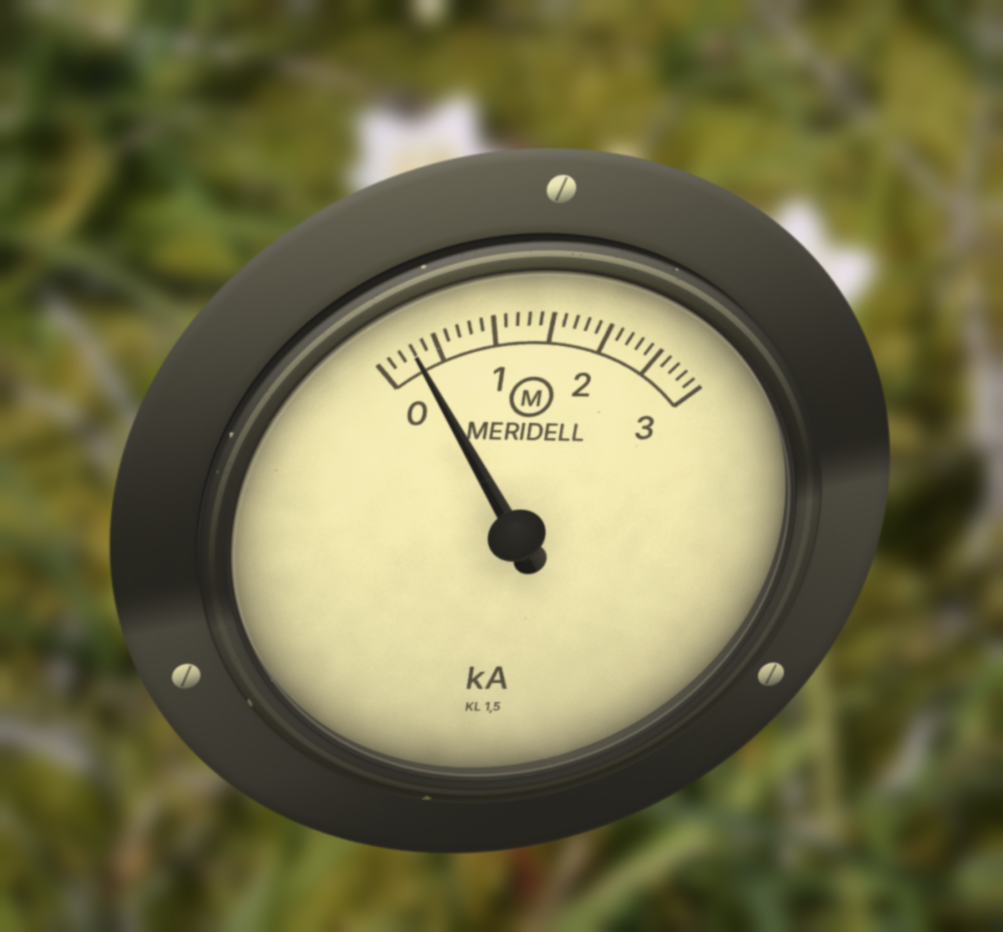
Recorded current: 0.3 kA
